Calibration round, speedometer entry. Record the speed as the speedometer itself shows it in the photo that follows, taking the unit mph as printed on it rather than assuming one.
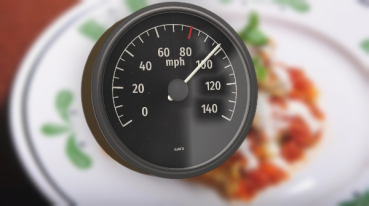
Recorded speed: 97.5 mph
